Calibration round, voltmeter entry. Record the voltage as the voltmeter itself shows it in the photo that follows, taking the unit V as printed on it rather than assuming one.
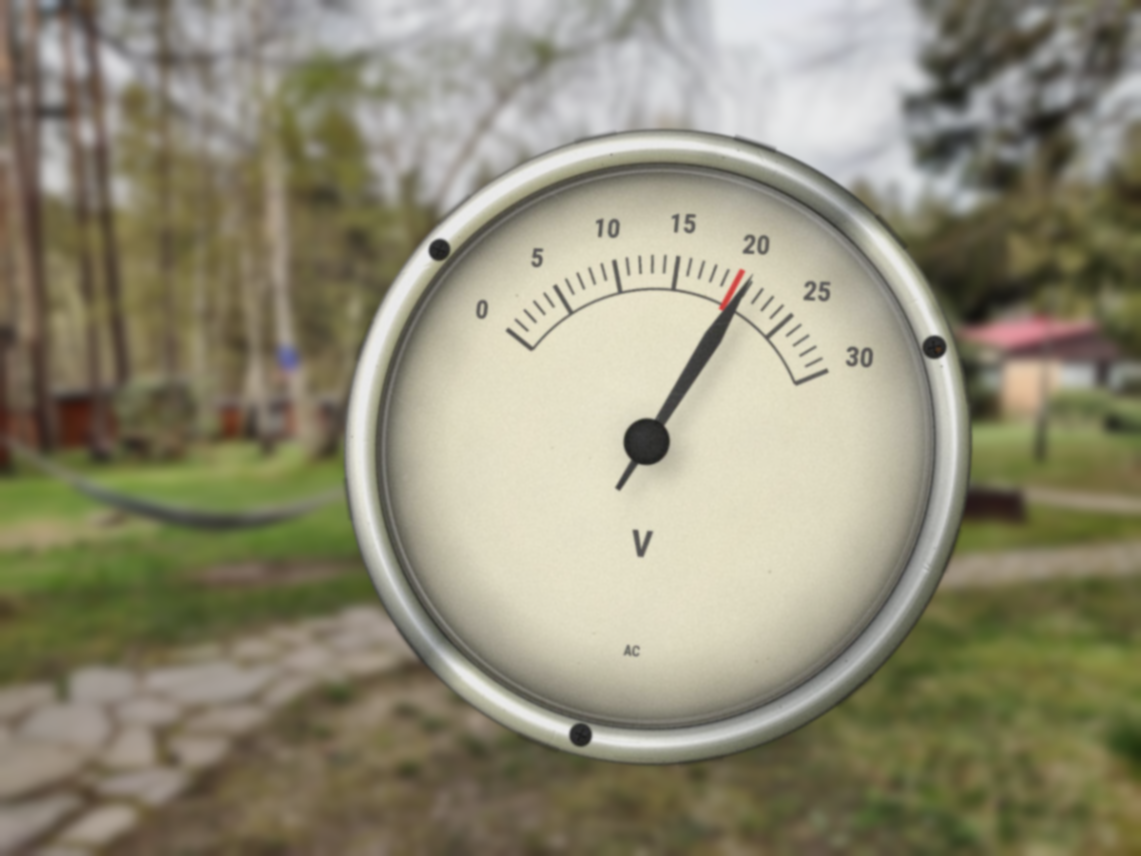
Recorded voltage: 21 V
